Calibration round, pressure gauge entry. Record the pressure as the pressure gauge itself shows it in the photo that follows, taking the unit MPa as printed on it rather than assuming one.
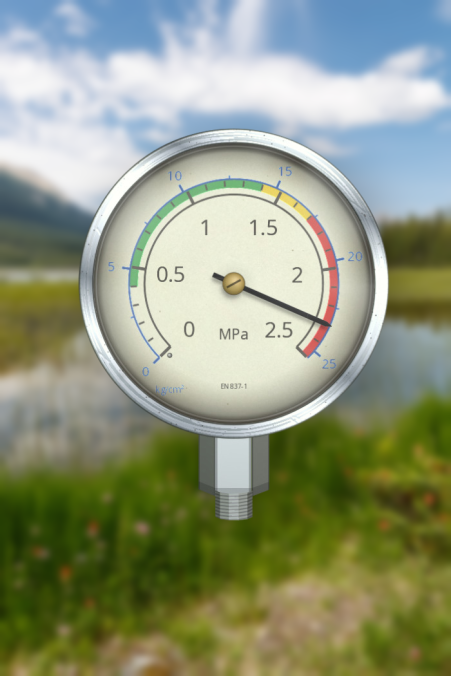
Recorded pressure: 2.3 MPa
